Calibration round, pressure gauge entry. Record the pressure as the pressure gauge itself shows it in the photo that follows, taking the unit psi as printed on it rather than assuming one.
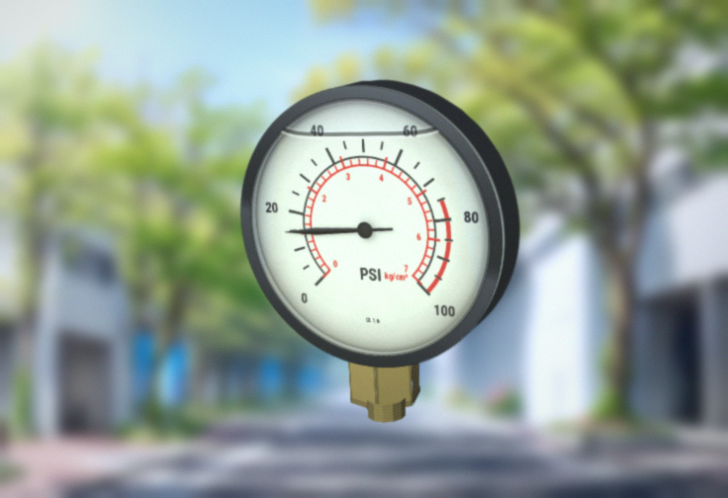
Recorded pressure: 15 psi
